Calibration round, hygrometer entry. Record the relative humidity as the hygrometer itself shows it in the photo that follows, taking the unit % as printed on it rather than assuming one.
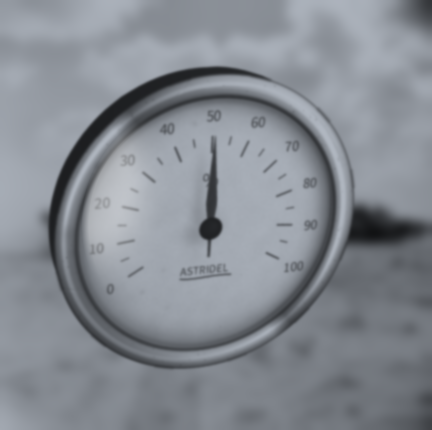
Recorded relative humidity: 50 %
